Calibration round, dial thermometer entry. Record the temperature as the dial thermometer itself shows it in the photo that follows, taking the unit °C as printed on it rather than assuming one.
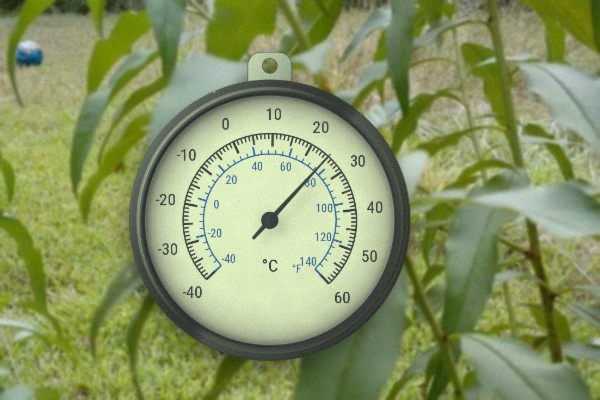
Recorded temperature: 25 °C
